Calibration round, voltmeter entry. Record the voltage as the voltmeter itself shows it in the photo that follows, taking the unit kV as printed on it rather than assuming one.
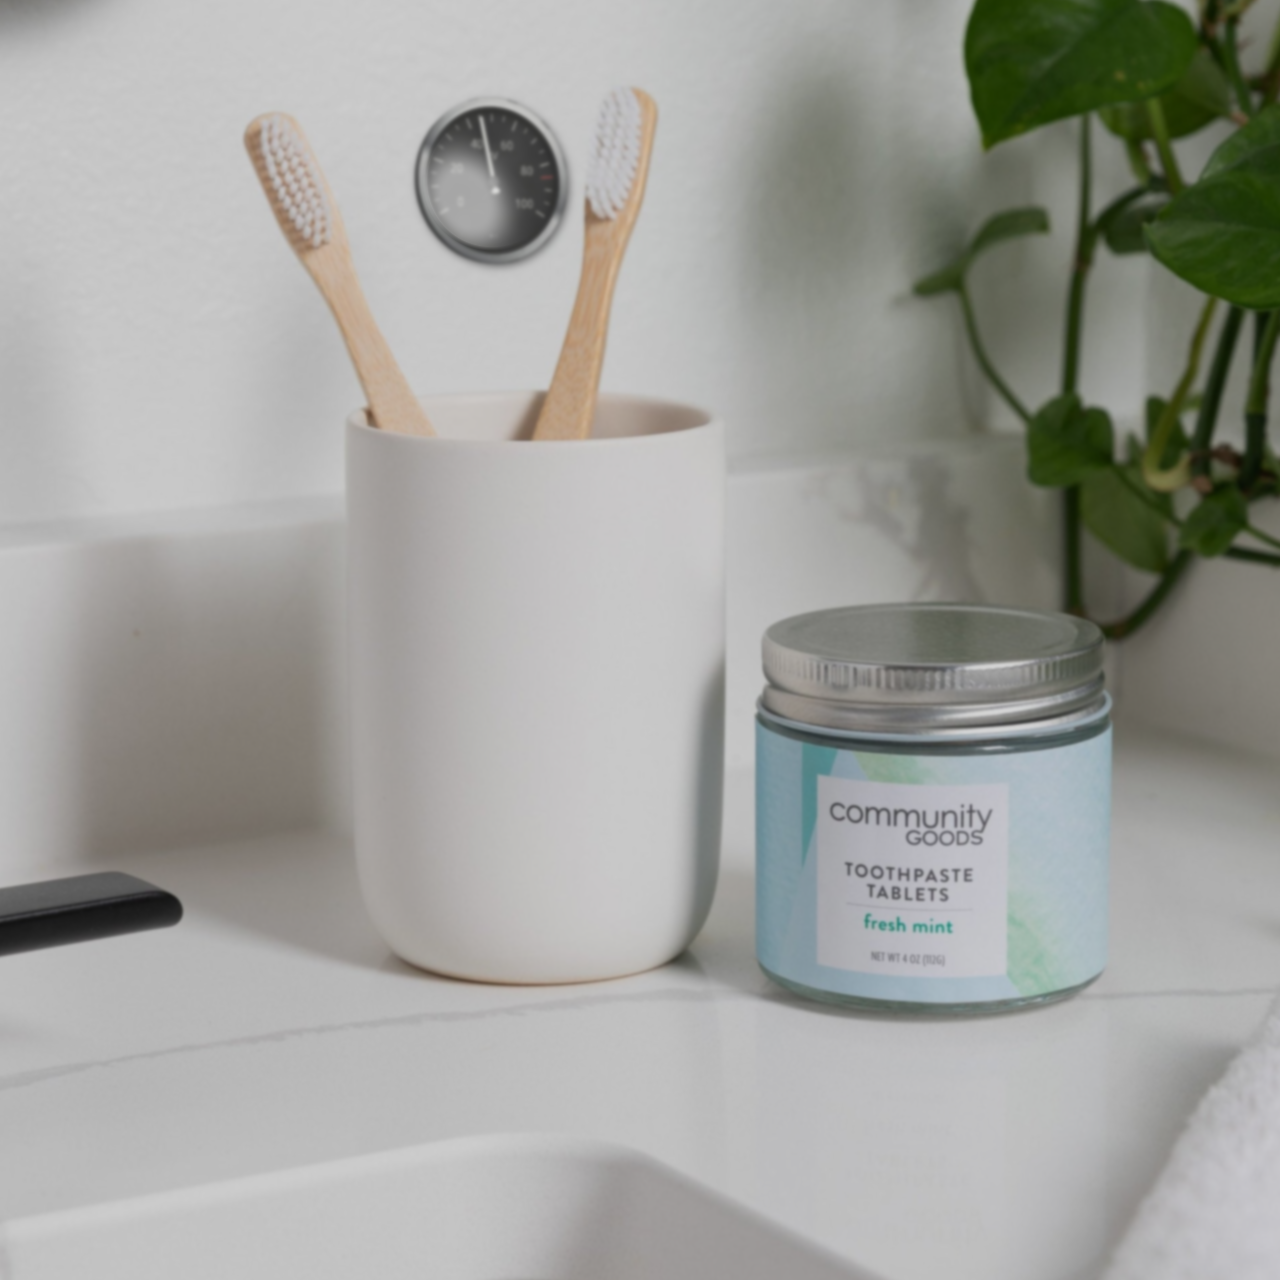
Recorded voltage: 45 kV
